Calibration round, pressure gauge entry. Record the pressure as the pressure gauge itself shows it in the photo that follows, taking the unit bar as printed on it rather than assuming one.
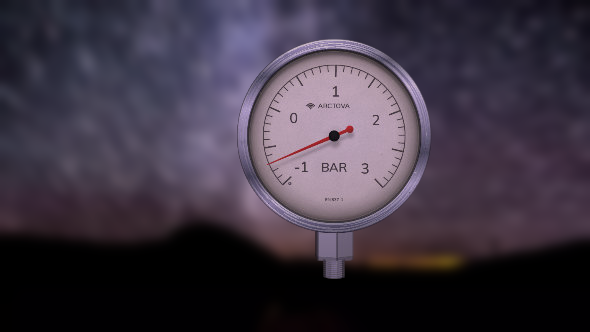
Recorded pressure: -0.7 bar
